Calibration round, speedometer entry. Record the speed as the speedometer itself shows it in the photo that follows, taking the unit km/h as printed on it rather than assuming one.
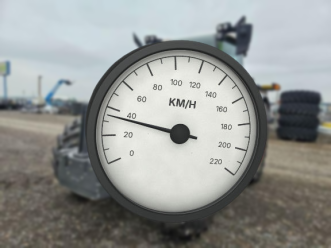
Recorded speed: 35 km/h
